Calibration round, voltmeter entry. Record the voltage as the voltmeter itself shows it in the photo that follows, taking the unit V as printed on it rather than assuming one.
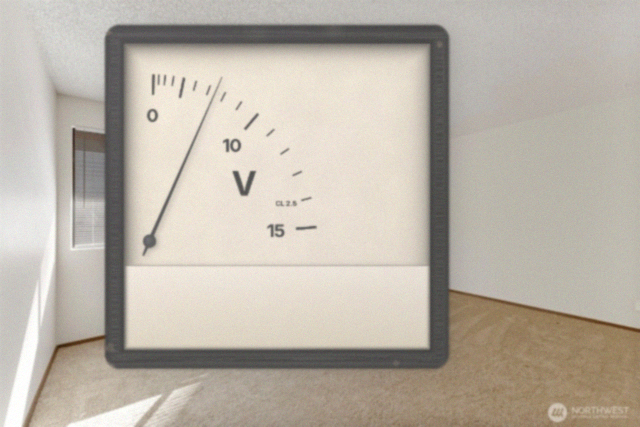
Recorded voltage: 7.5 V
